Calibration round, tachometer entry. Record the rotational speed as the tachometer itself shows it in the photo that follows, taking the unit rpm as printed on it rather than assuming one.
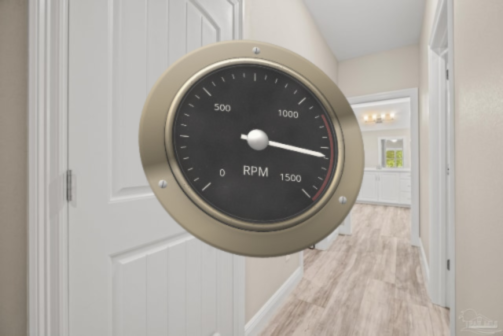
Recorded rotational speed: 1300 rpm
